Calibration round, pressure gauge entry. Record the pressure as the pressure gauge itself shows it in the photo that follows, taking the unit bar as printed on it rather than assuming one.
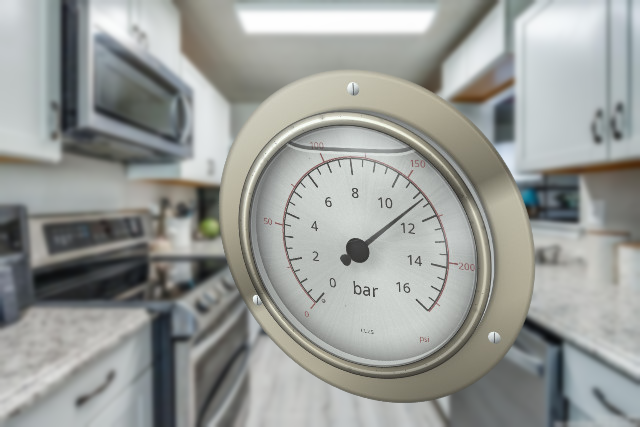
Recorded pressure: 11.25 bar
